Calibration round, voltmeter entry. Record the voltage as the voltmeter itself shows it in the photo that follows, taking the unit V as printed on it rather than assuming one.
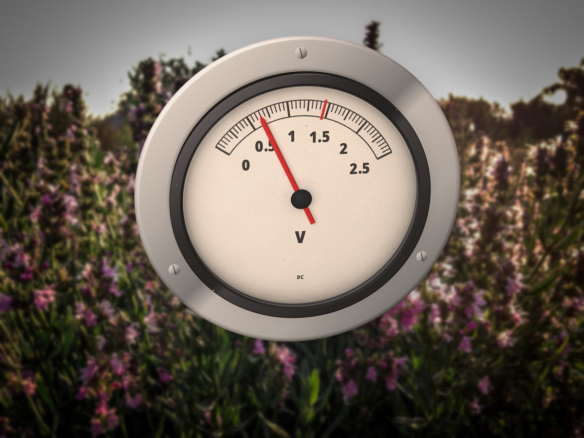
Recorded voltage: 0.65 V
